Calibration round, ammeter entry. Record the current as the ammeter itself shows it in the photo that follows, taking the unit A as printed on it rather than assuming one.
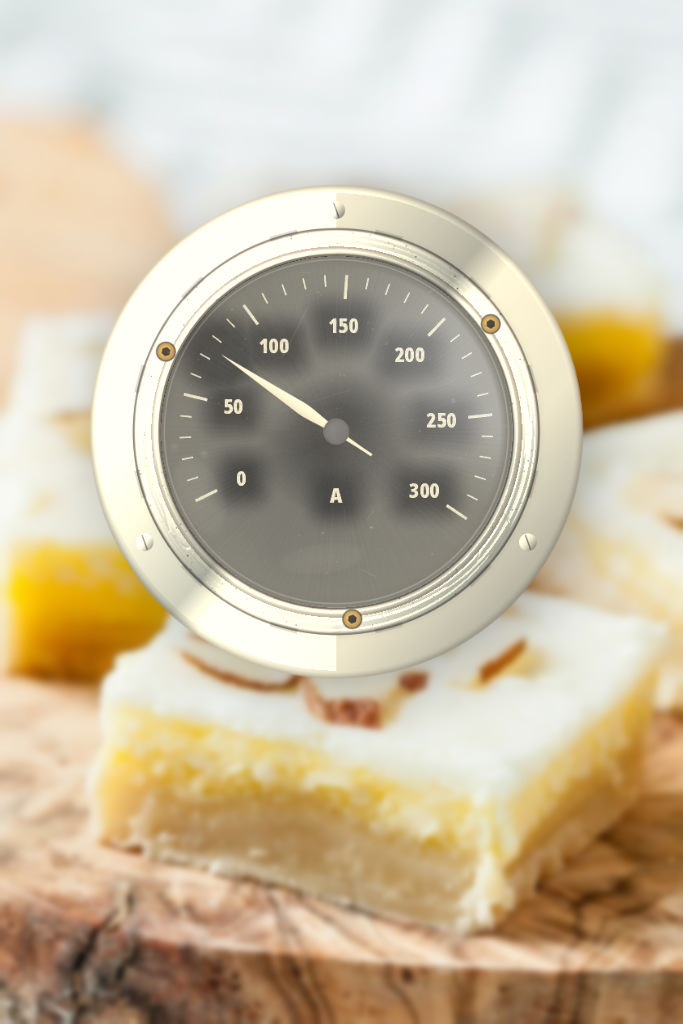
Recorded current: 75 A
